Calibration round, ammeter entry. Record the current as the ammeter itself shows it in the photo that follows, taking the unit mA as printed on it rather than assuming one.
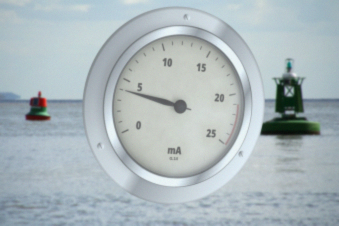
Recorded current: 4 mA
